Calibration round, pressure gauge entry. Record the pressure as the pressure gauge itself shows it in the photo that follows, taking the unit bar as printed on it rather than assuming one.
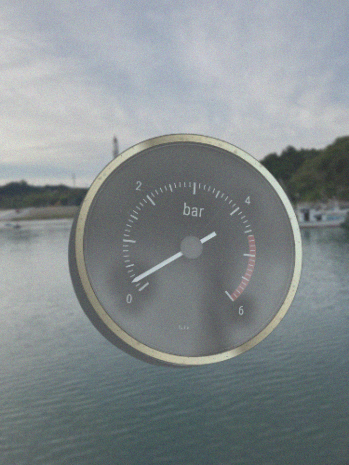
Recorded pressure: 0.2 bar
